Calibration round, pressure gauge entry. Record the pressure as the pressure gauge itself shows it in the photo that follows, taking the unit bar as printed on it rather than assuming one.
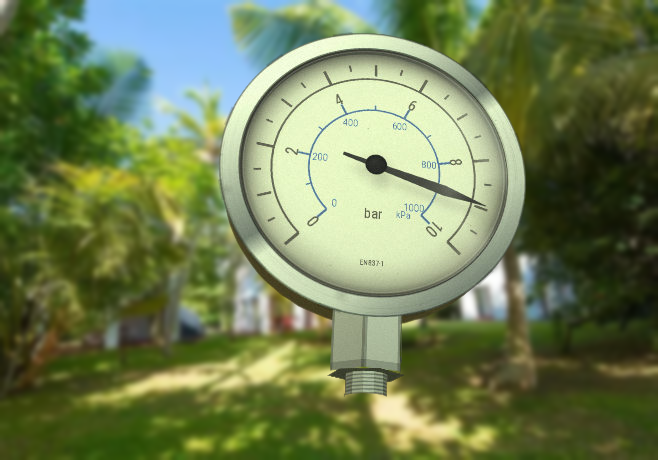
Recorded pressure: 9 bar
